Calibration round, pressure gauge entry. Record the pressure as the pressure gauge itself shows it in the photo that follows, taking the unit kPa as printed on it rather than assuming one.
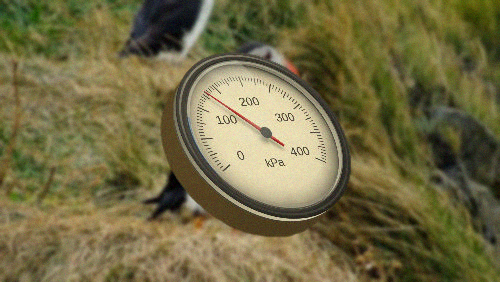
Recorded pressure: 125 kPa
